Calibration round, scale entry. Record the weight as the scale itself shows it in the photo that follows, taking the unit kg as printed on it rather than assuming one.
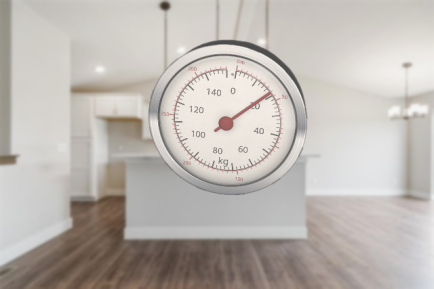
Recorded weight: 18 kg
